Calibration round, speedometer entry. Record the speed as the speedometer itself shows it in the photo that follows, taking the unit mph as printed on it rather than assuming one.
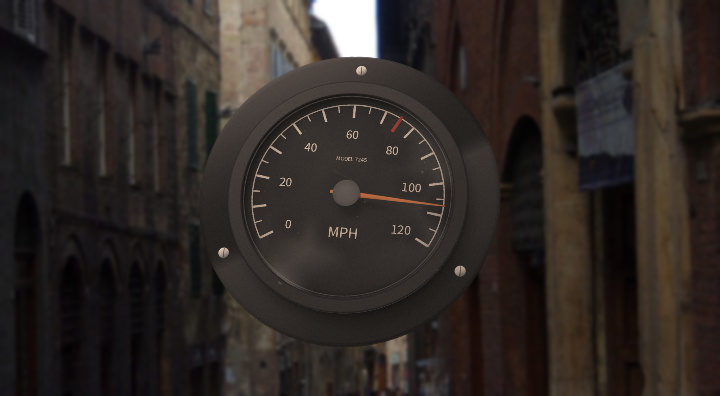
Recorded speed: 107.5 mph
